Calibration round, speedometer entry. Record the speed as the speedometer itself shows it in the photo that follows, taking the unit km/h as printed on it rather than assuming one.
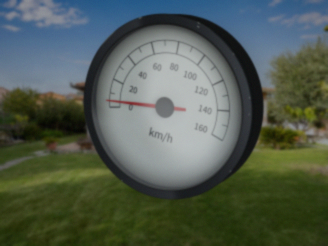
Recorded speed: 5 km/h
